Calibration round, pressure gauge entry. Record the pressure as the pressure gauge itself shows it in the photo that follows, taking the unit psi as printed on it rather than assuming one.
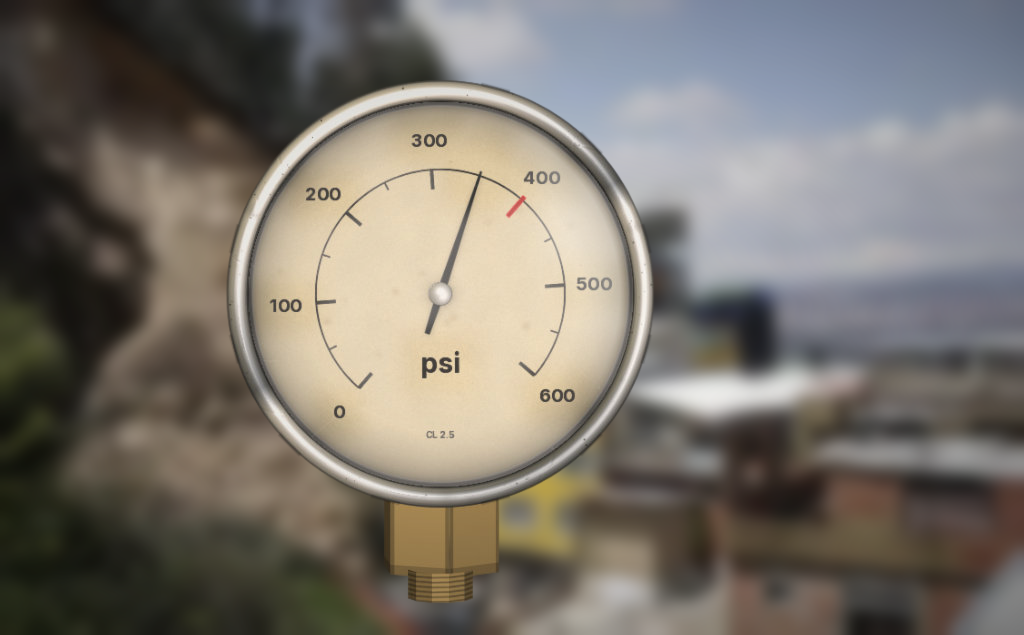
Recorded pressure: 350 psi
